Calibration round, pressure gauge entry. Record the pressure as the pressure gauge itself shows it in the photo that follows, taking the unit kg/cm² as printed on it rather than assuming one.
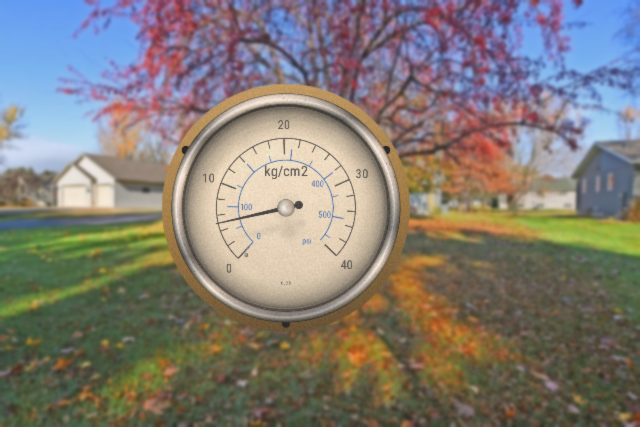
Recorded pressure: 5 kg/cm²
